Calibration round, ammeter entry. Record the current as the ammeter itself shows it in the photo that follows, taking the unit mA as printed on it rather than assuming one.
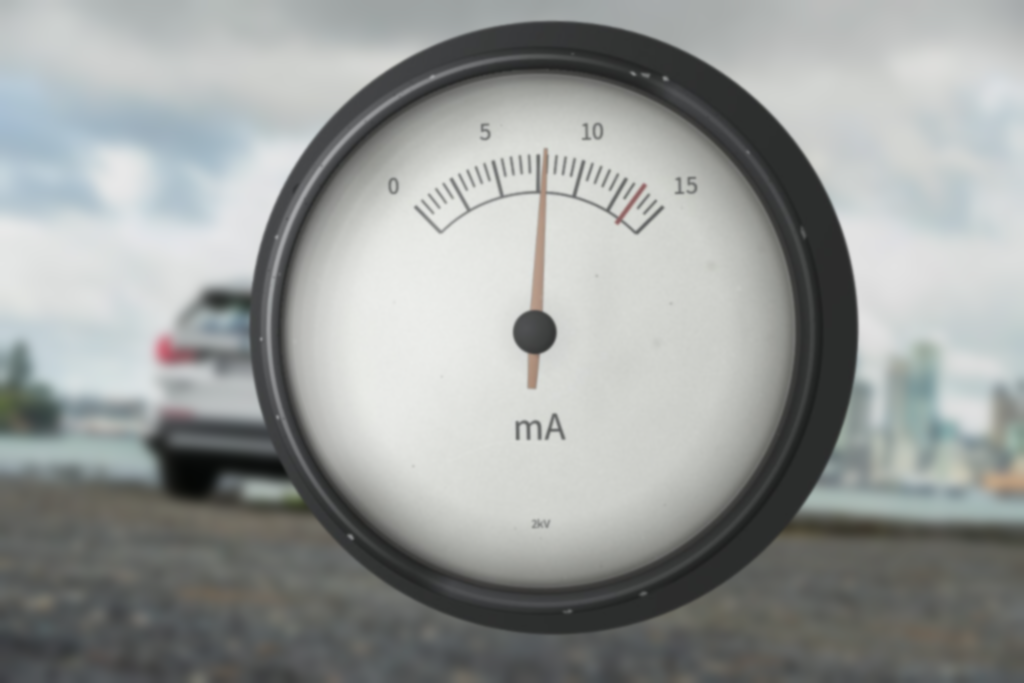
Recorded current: 8 mA
